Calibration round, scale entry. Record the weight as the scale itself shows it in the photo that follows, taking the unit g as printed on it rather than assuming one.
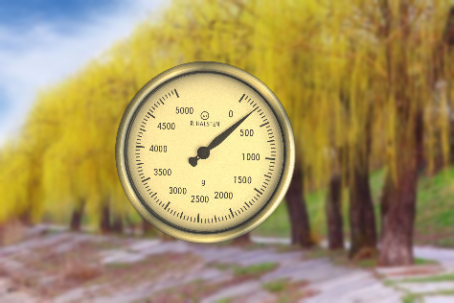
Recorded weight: 250 g
